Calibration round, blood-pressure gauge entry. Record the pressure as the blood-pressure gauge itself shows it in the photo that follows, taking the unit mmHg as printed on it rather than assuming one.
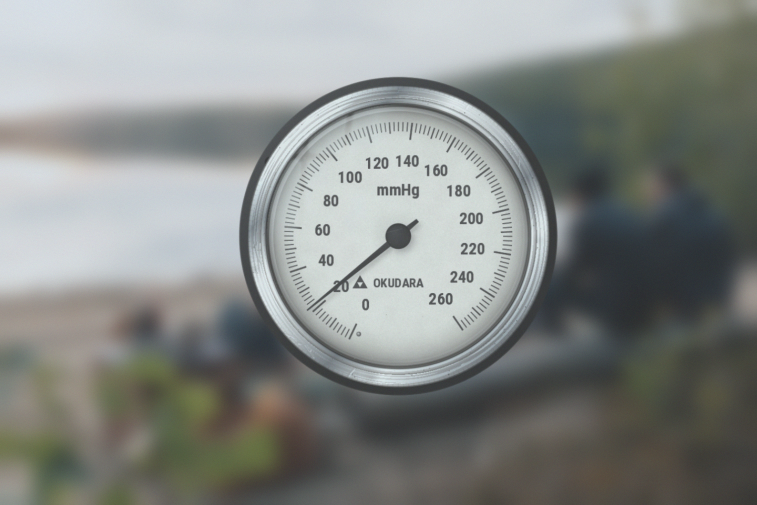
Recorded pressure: 22 mmHg
